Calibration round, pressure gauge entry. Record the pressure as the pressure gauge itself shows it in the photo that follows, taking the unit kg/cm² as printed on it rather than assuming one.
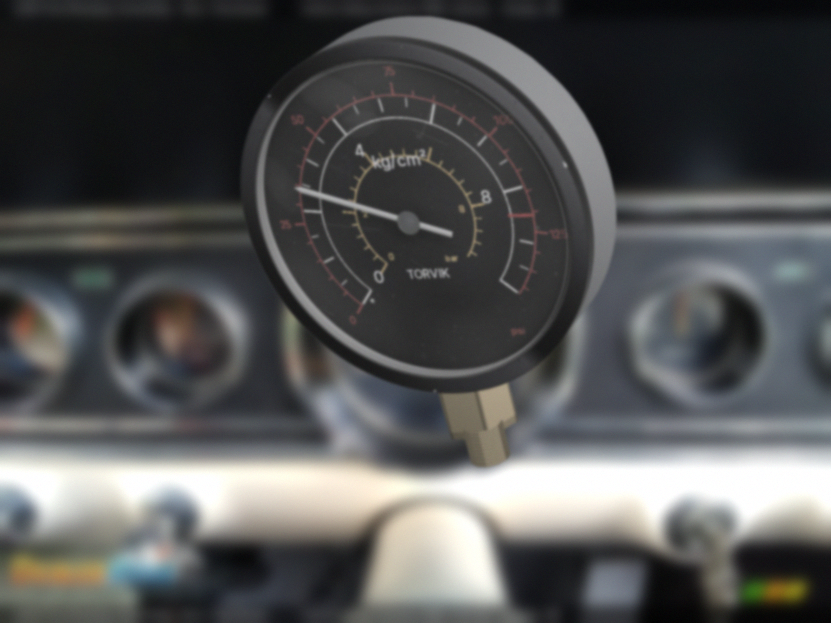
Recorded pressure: 2.5 kg/cm²
